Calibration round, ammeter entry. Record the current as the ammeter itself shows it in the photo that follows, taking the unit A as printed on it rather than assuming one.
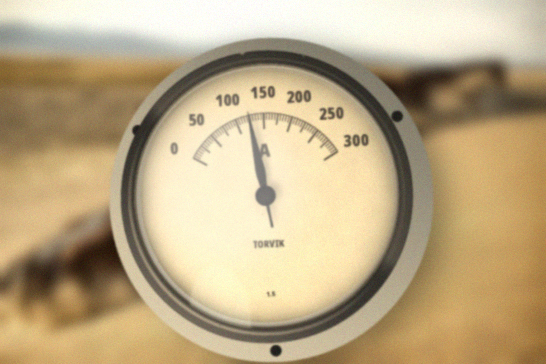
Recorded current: 125 A
